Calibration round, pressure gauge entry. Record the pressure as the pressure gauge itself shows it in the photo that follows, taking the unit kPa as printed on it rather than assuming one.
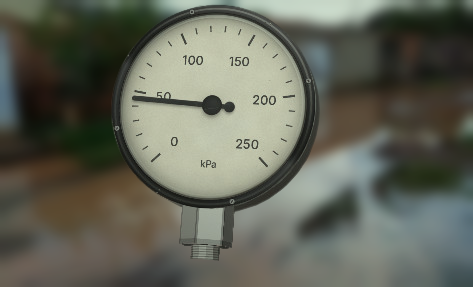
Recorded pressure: 45 kPa
